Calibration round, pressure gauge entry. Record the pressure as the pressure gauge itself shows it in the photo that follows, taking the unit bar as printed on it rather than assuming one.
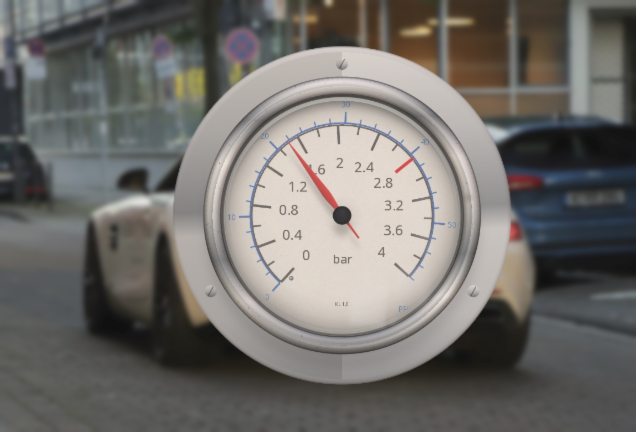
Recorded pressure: 1.5 bar
